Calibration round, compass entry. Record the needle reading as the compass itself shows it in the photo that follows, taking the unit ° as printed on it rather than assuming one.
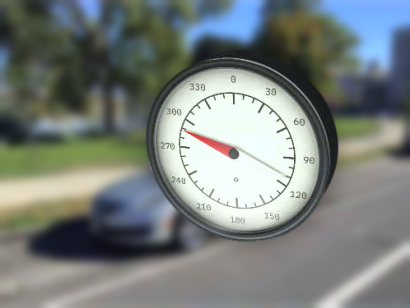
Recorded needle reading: 290 °
